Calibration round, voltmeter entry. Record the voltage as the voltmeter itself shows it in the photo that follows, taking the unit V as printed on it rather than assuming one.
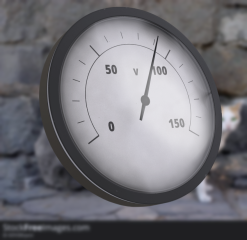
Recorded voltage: 90 V
